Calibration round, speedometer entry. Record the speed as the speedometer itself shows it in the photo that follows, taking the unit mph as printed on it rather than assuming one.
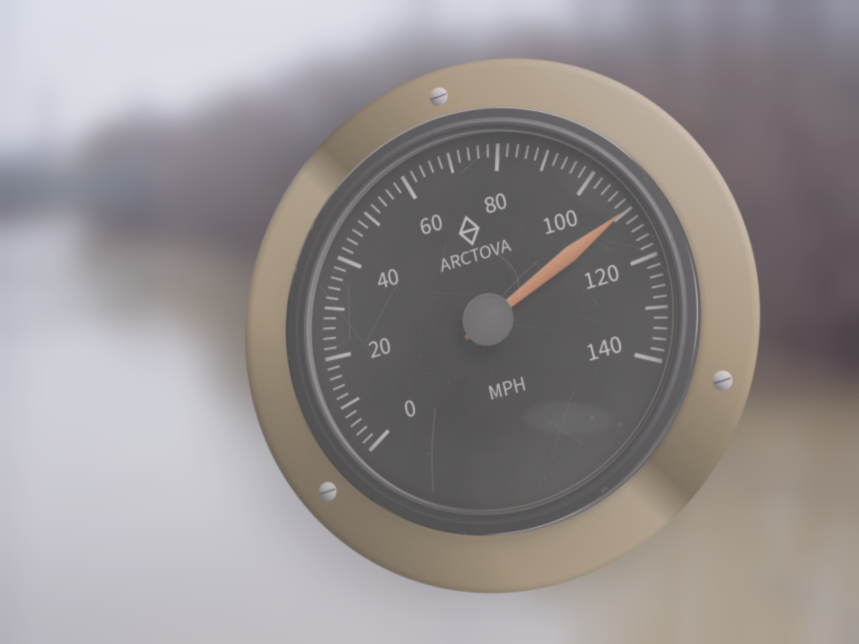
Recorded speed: 110 mph
